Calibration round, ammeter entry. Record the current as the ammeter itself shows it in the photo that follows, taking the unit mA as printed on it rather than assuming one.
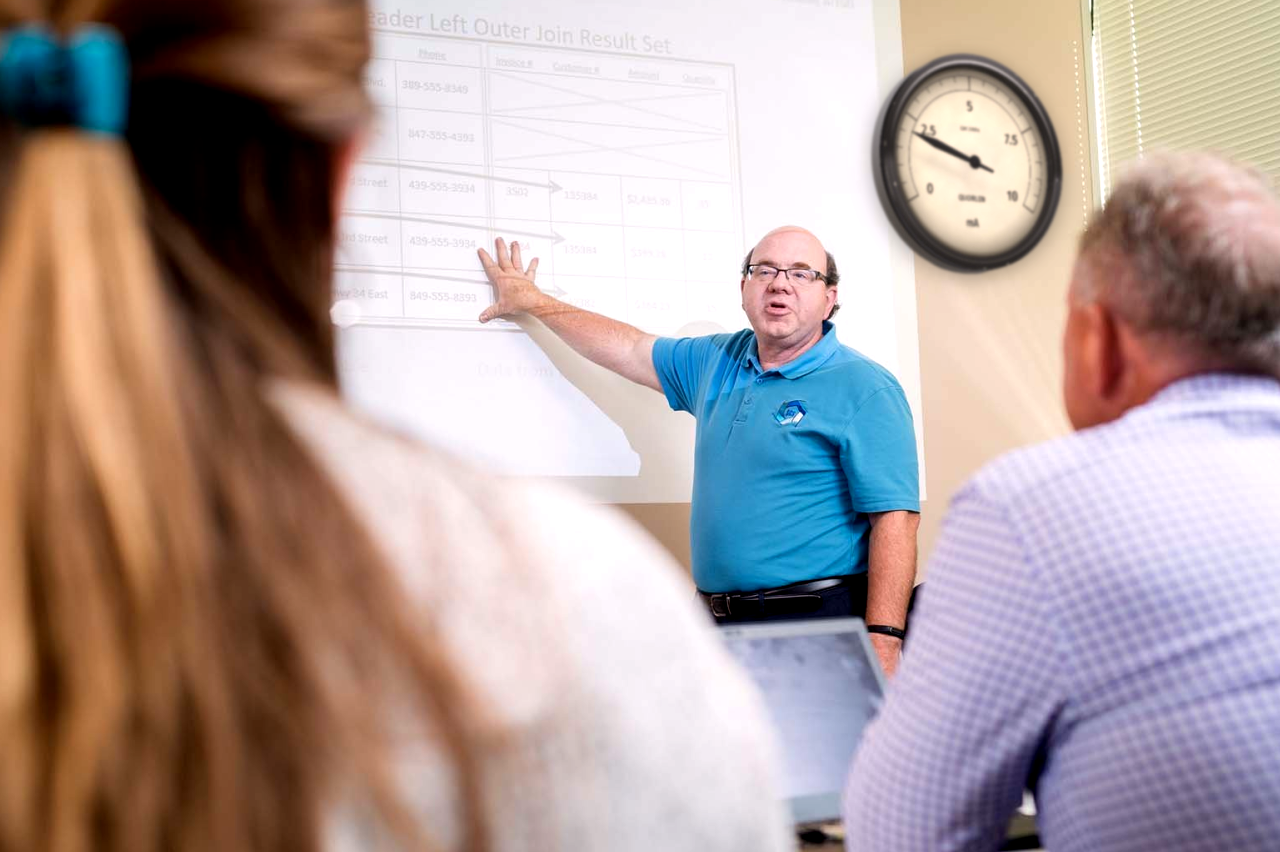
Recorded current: 2 mA
